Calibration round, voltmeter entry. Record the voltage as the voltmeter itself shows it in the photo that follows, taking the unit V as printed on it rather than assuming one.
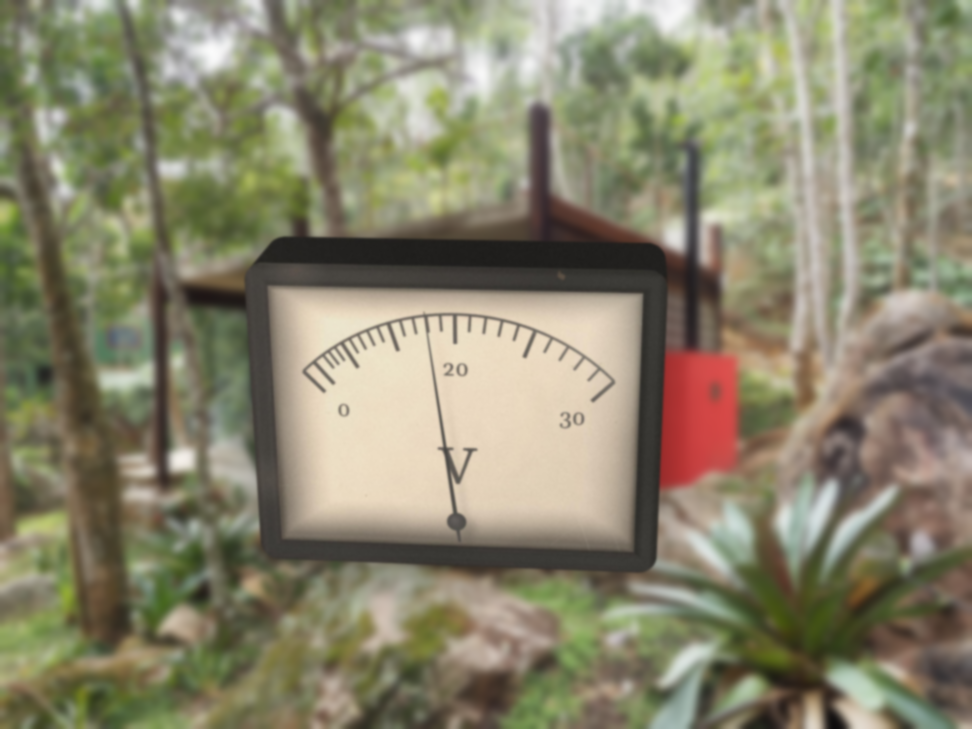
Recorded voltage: 18 V
